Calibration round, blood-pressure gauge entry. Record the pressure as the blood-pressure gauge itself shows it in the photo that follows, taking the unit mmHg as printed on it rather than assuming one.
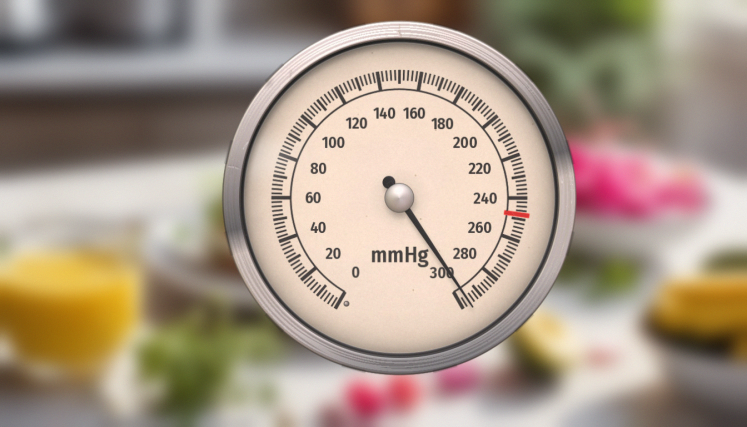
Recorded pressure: 296 mmHg
